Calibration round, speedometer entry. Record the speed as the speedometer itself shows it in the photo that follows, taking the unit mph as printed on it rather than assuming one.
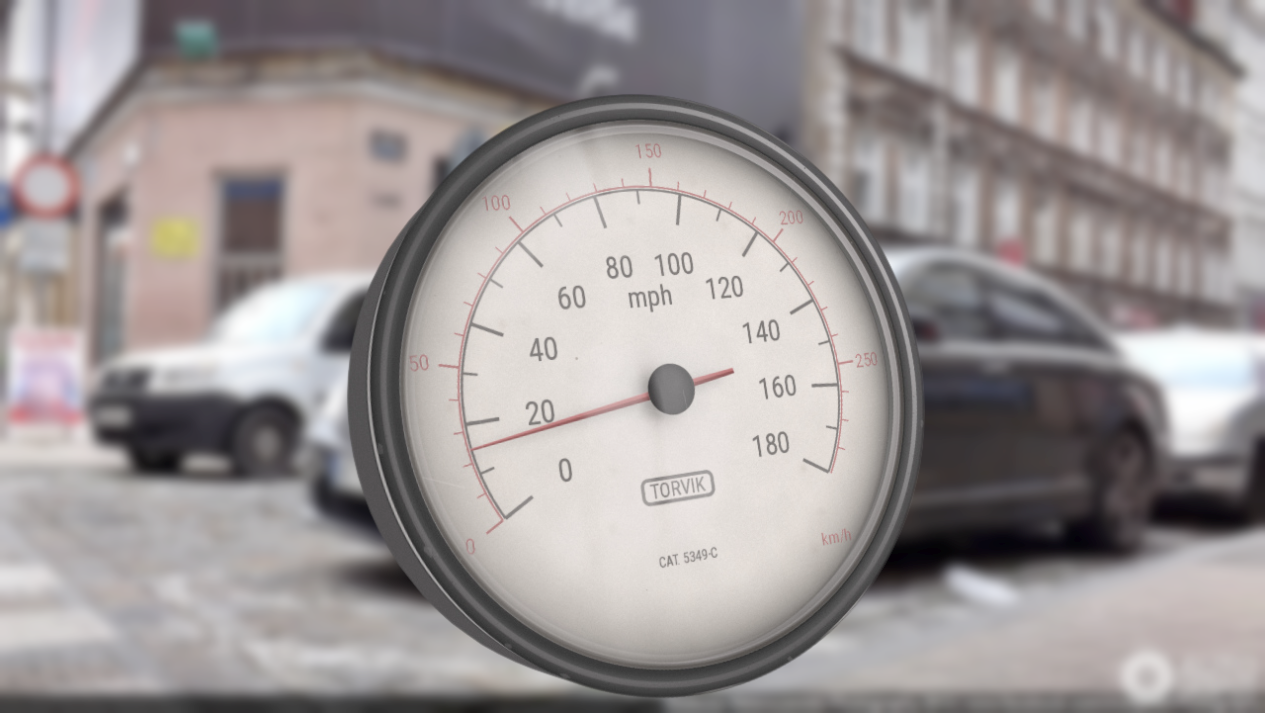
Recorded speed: 15 mph
